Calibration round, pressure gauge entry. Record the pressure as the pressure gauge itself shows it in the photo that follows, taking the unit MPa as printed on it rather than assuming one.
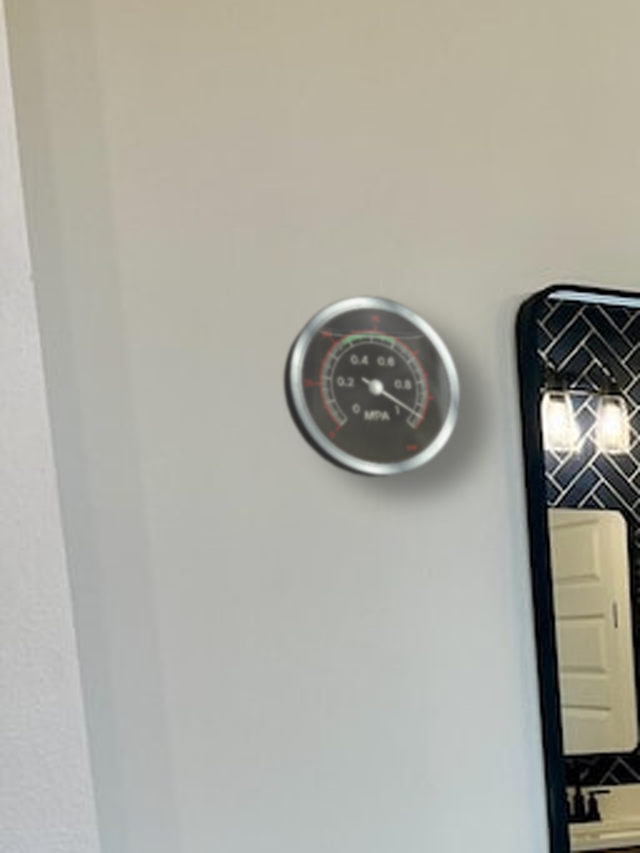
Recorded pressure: 0.95 MPa
